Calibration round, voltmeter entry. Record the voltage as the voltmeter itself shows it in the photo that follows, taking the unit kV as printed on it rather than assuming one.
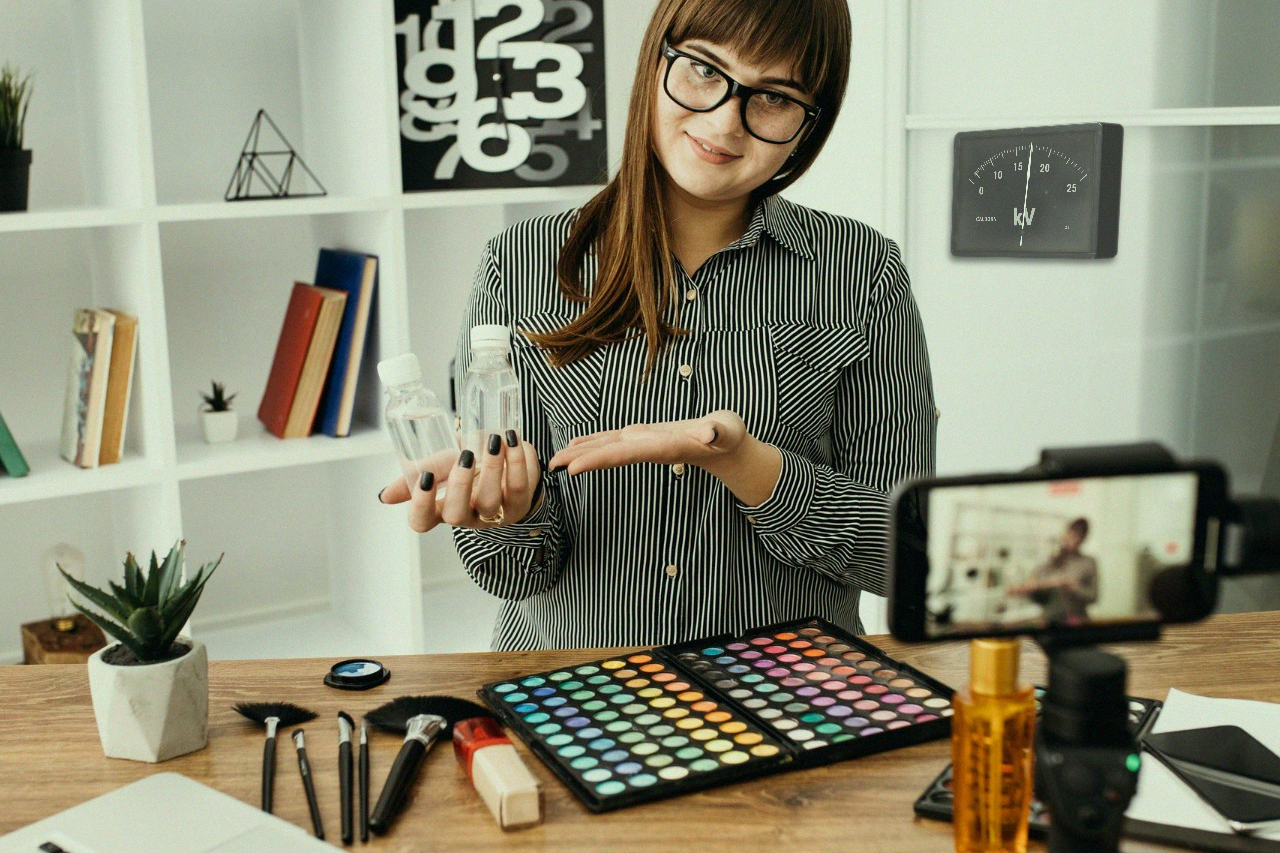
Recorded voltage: 17.5 kV
